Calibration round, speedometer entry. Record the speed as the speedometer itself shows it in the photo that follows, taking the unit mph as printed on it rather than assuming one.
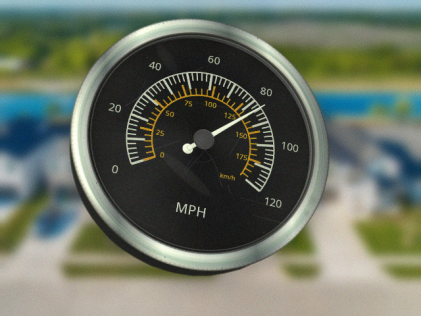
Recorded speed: 84 mph
